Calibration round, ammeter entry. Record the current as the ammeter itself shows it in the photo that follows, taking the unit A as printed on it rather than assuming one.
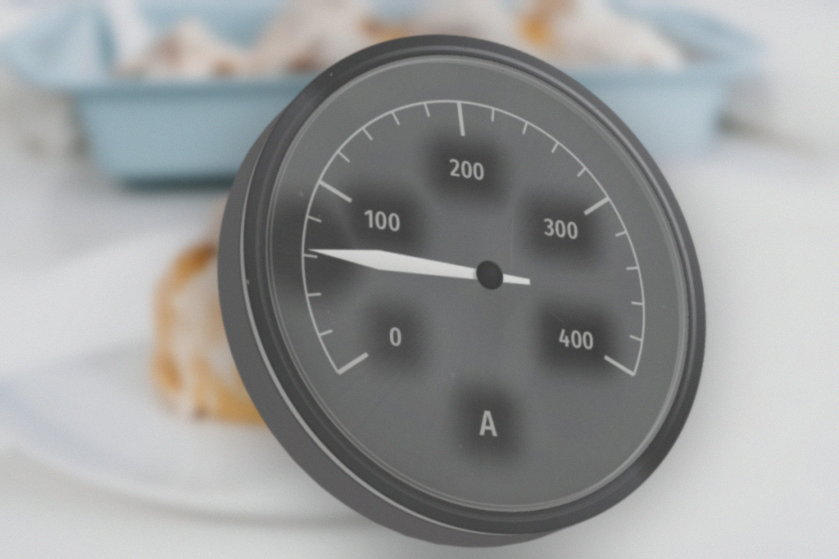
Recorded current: 60 A
